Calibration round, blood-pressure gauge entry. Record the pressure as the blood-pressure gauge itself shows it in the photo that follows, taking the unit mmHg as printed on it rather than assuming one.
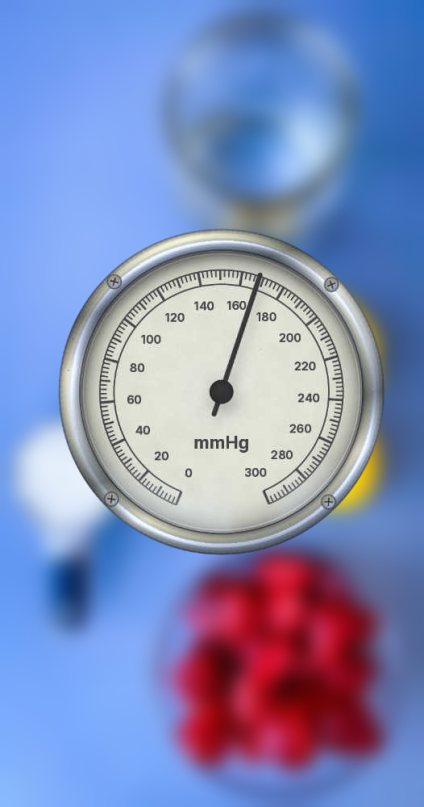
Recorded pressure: 168 mmHg
